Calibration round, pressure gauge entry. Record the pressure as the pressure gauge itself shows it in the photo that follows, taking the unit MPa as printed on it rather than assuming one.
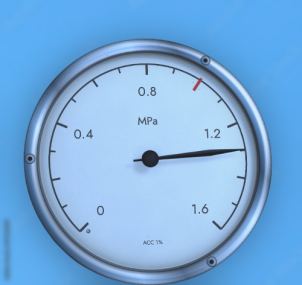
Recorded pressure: 1.3 MPa
